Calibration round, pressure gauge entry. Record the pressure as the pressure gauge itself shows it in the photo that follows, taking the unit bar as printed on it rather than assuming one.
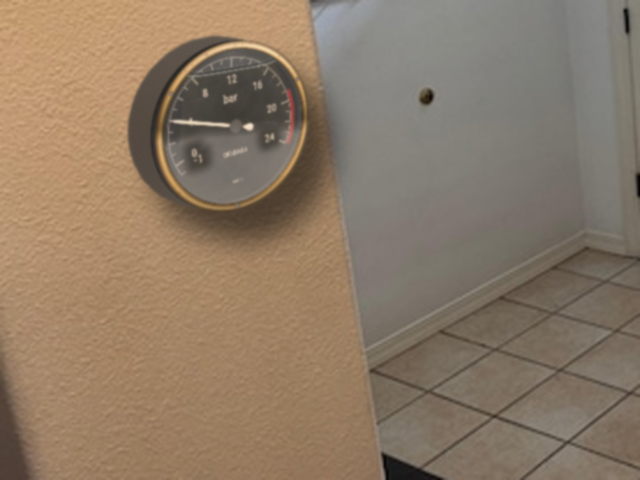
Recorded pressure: 4 bar
